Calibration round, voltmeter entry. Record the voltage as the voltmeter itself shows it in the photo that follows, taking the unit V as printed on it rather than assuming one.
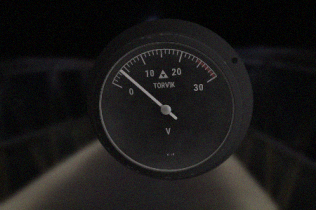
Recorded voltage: 4 V
